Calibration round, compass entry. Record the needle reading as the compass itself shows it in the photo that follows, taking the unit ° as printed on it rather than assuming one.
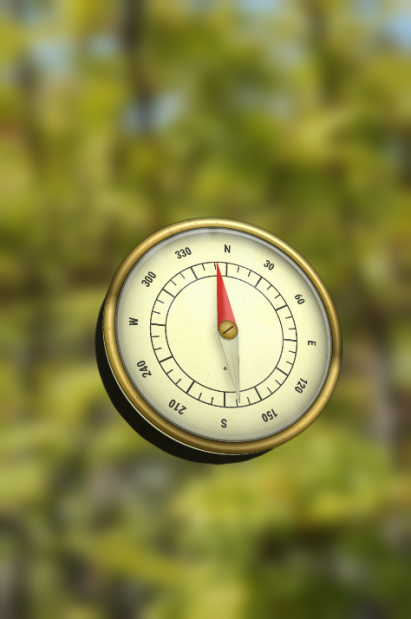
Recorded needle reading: 350 °
